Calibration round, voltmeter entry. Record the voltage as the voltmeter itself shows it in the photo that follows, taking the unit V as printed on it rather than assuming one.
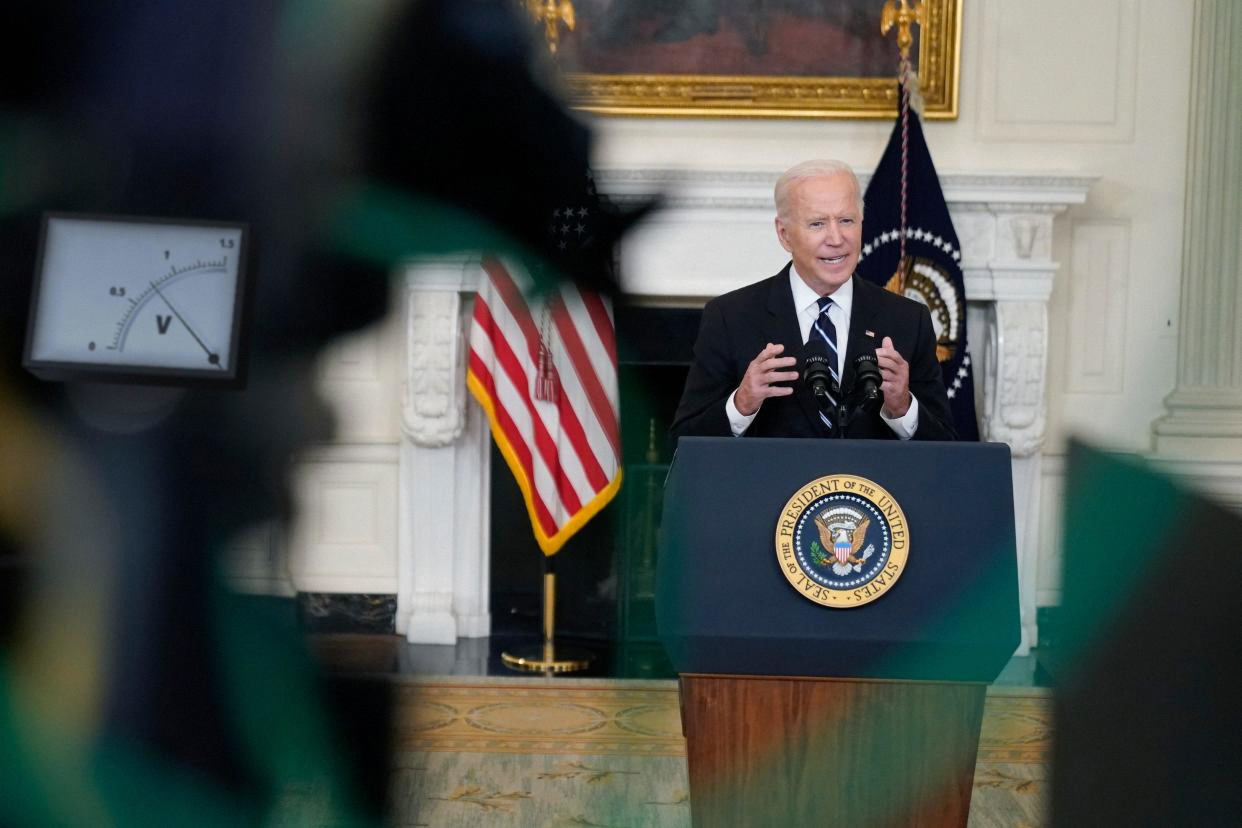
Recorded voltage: 0.75 V
